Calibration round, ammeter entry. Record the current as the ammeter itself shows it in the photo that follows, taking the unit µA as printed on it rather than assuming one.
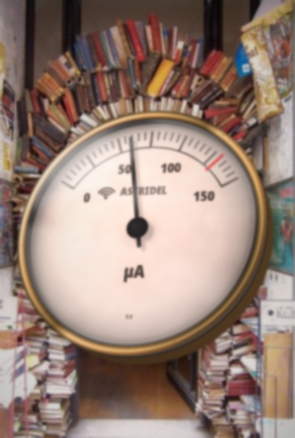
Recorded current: 60 µA
